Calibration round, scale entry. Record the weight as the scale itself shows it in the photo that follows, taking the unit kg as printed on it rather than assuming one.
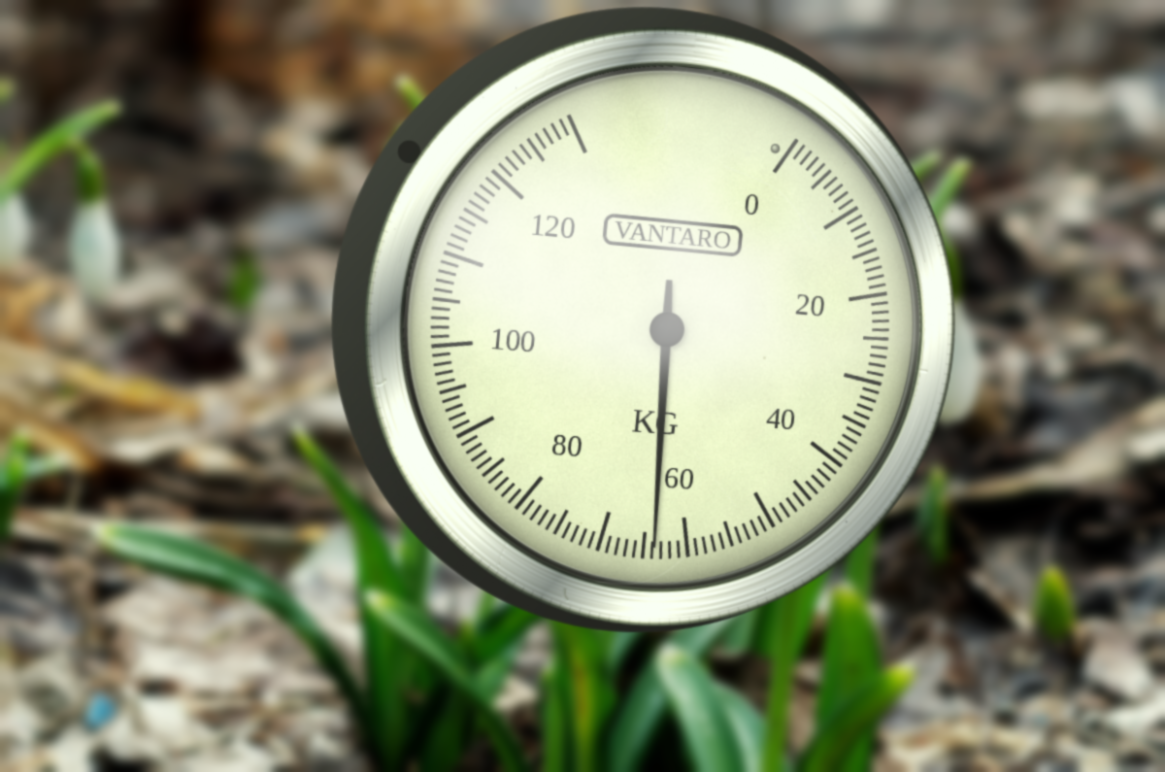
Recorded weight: 64 kg
